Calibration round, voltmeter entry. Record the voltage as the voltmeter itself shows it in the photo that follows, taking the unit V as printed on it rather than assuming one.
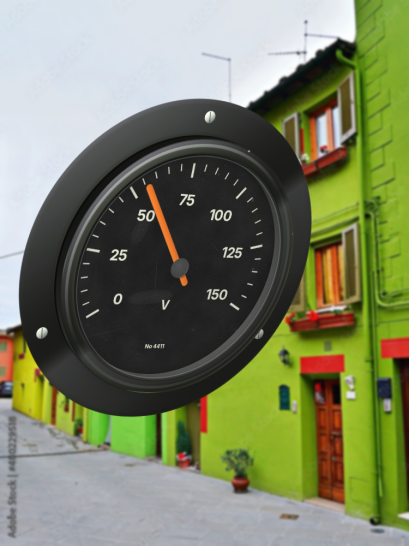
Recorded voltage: 55 V
